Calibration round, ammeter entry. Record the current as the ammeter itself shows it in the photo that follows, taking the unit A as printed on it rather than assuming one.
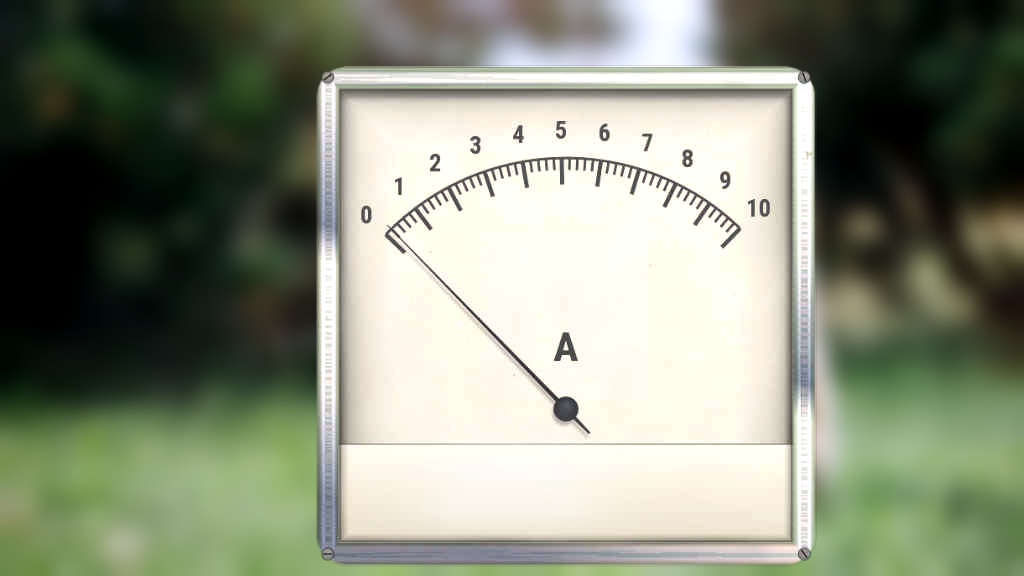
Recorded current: 0.2 A
